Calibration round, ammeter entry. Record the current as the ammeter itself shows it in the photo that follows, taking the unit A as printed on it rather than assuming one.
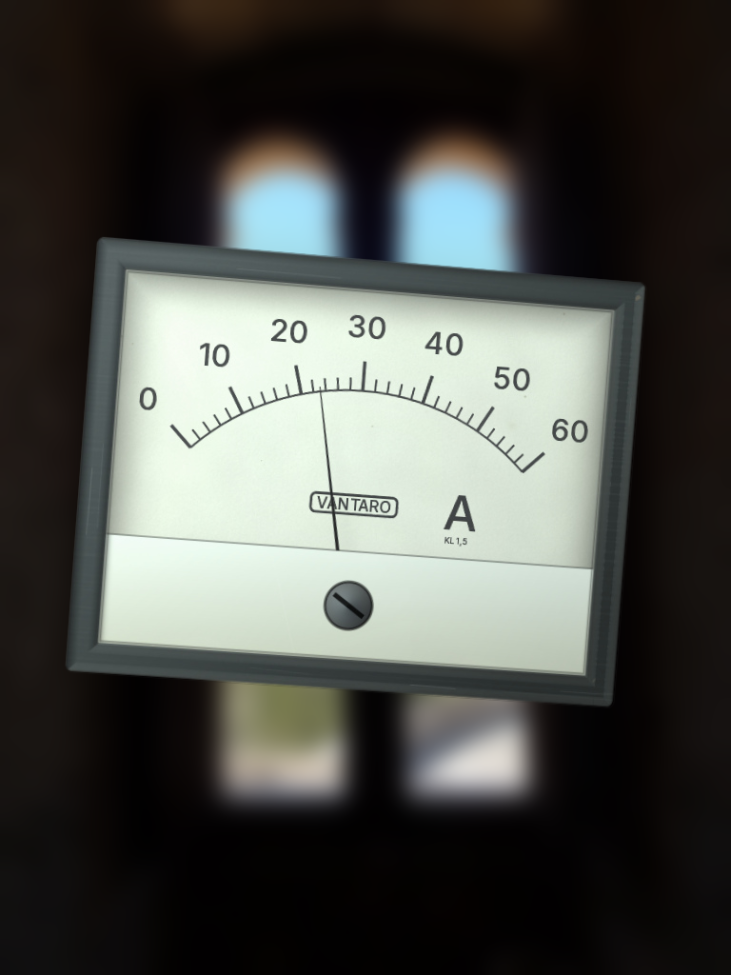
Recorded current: 23 A
